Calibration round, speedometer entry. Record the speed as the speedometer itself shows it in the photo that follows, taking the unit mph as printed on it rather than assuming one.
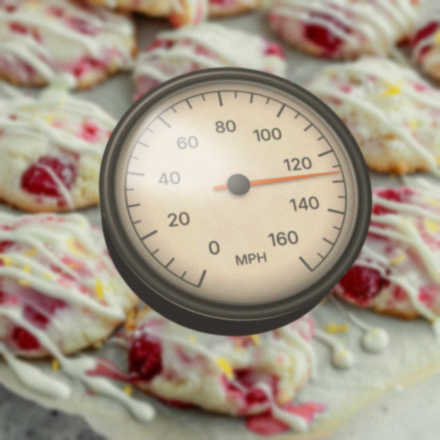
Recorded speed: 127.5 mph
